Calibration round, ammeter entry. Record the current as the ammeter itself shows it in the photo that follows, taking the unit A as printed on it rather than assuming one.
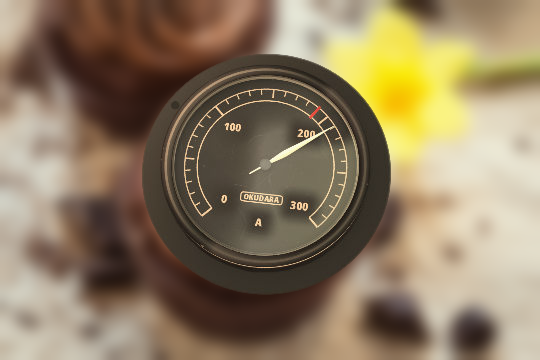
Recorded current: 210 A
